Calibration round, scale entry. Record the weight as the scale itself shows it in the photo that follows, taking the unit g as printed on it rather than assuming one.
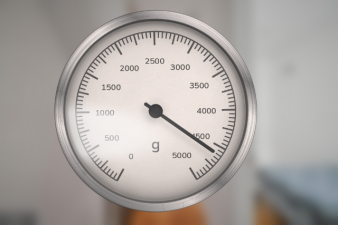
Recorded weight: 4600 g
